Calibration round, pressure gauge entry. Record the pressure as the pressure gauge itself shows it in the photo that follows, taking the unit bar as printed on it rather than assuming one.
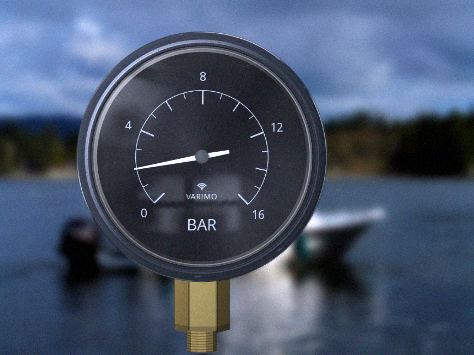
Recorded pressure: 2 bar
